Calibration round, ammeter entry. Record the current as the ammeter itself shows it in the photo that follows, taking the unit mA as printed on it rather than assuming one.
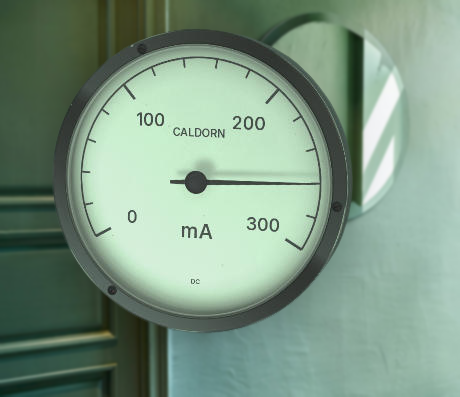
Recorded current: 260 mA
